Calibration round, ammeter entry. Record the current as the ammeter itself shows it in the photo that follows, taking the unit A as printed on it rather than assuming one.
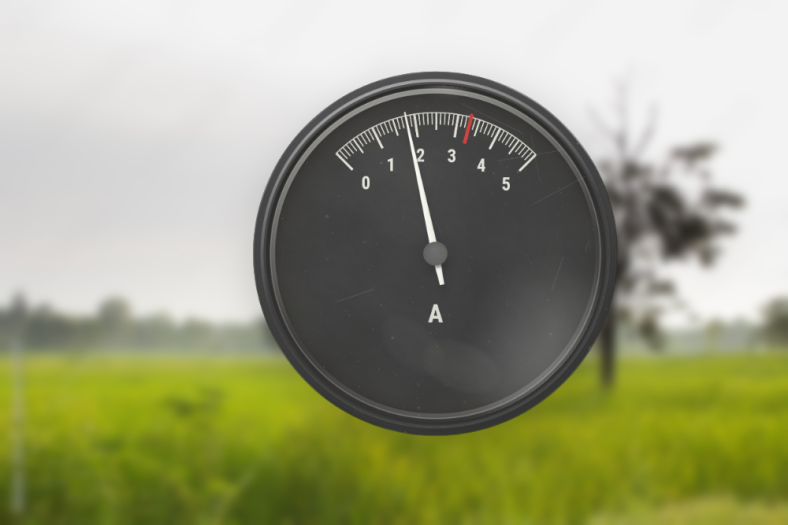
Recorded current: 1.8 A
